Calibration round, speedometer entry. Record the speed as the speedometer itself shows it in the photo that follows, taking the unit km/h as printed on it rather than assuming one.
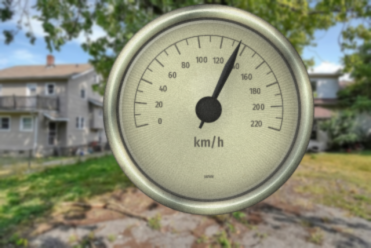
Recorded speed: 135 km/h
